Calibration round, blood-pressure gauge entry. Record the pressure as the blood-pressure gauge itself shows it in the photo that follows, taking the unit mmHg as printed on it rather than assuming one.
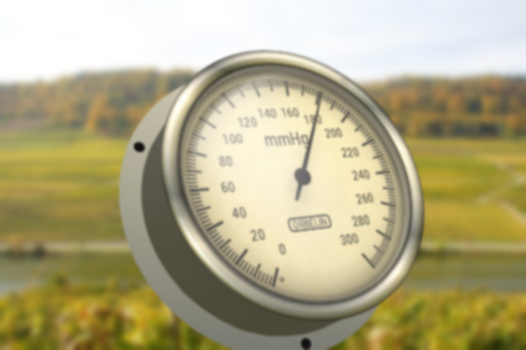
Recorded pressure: 180 mmHg
